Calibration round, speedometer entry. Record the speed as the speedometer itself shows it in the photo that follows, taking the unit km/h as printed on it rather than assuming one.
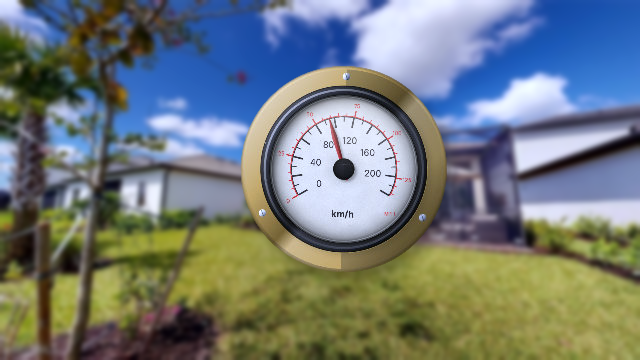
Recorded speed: 95 km/h
